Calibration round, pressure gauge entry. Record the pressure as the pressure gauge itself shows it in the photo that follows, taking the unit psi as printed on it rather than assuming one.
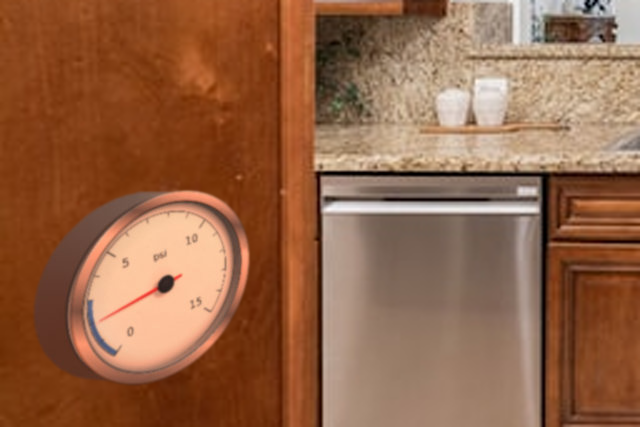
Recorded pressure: 2 psi
